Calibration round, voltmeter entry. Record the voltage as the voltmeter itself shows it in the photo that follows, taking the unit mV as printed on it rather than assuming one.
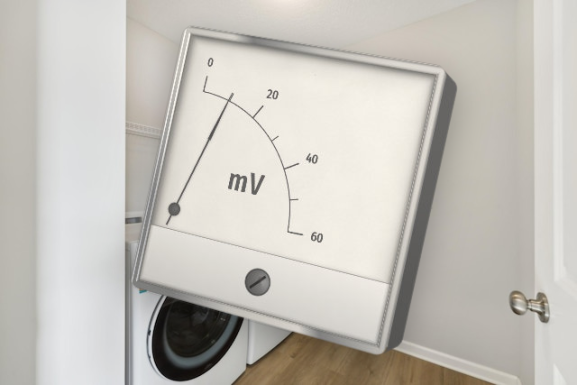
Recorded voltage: 10 mV
